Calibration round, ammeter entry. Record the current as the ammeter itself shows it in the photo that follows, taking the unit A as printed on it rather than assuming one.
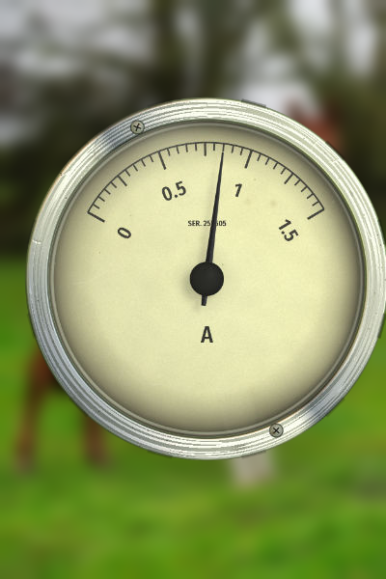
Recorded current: 0.85 A
